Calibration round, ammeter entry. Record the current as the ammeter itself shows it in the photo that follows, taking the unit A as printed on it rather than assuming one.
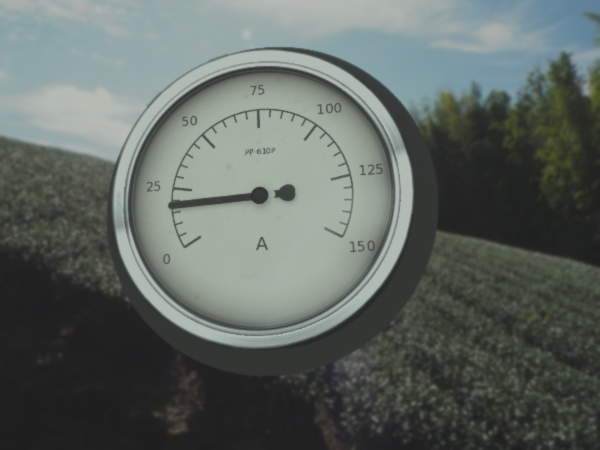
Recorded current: 17.5 A
